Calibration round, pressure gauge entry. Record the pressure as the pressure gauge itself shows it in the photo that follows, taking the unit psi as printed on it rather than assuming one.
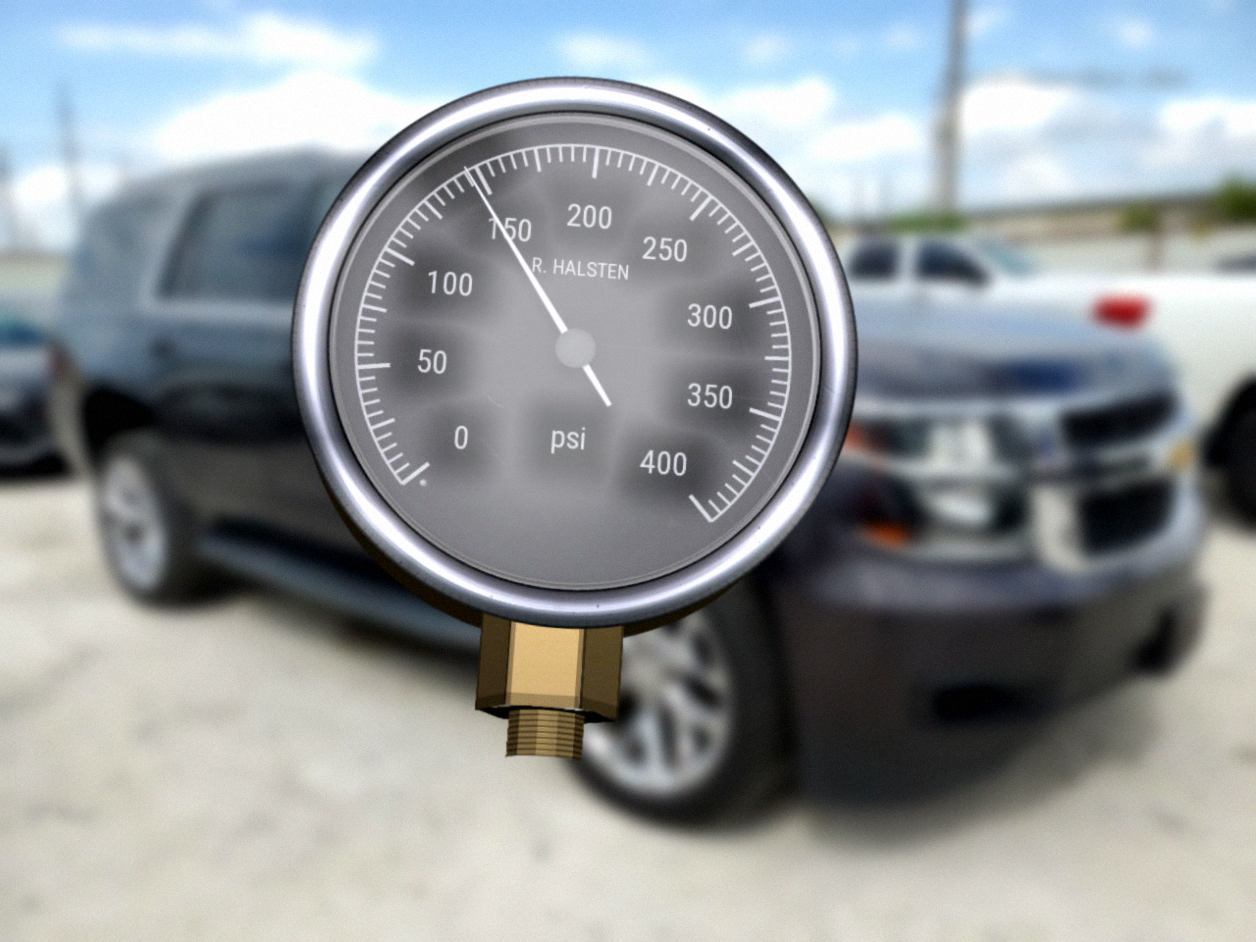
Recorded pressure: 145 psi
